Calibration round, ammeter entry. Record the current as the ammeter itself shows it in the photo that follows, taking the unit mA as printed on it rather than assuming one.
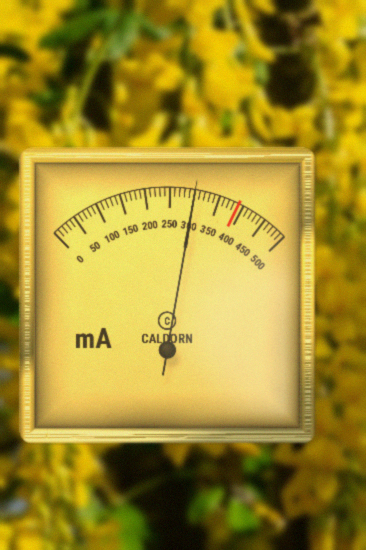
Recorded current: 300 mA
